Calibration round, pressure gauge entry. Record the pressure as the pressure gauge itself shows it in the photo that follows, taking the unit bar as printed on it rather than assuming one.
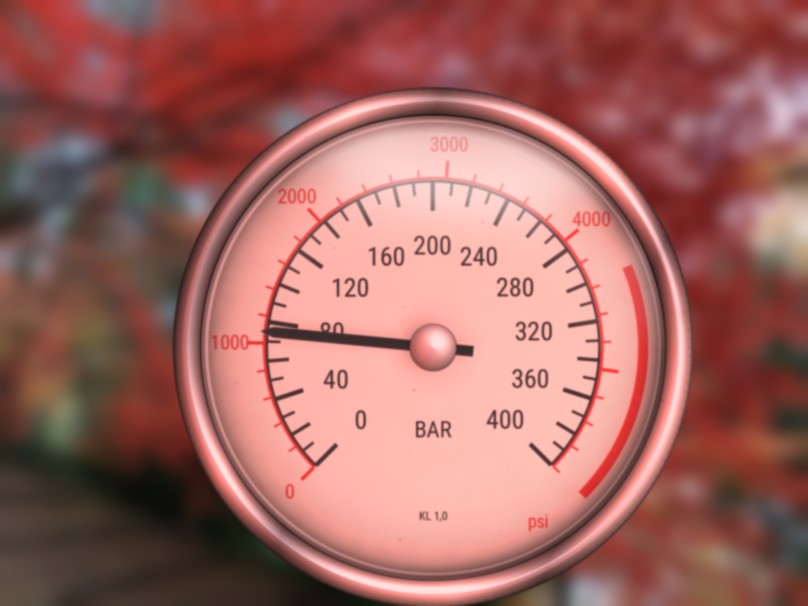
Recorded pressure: 75 bar
